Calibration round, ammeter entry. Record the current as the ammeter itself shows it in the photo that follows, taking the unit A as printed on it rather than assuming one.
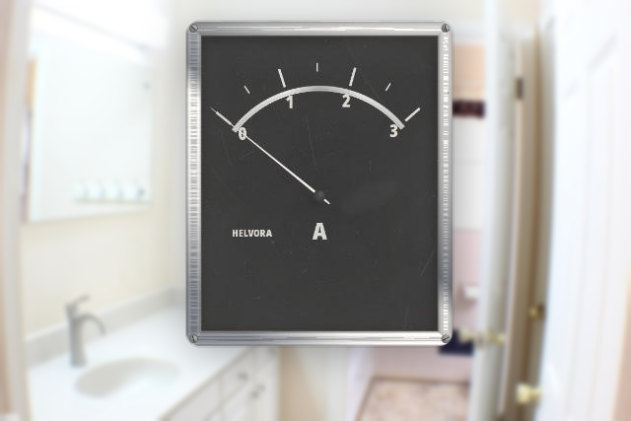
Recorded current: 0 A
